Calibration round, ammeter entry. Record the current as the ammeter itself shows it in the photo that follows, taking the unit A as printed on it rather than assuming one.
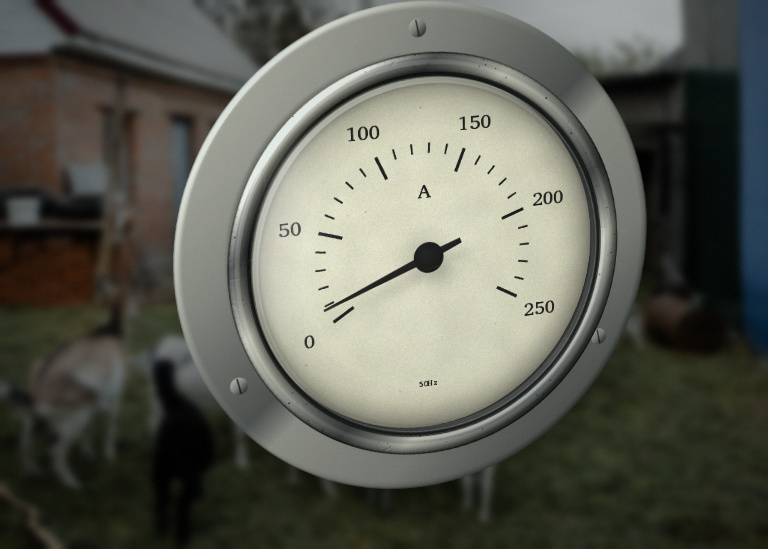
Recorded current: 10 A
